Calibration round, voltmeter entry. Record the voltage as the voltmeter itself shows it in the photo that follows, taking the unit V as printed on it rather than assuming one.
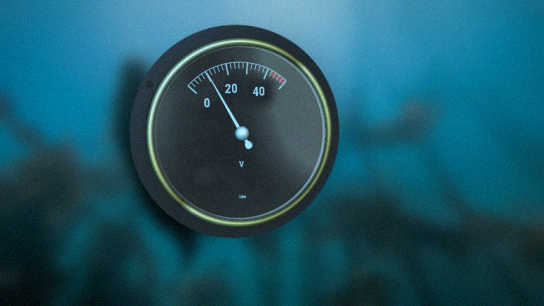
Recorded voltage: 10 V
